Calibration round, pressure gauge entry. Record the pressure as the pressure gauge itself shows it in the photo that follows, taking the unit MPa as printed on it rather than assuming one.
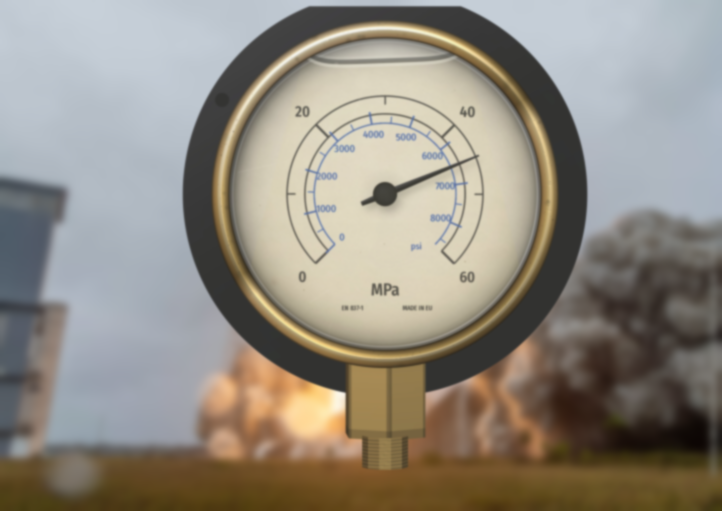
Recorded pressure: 45 MPa
